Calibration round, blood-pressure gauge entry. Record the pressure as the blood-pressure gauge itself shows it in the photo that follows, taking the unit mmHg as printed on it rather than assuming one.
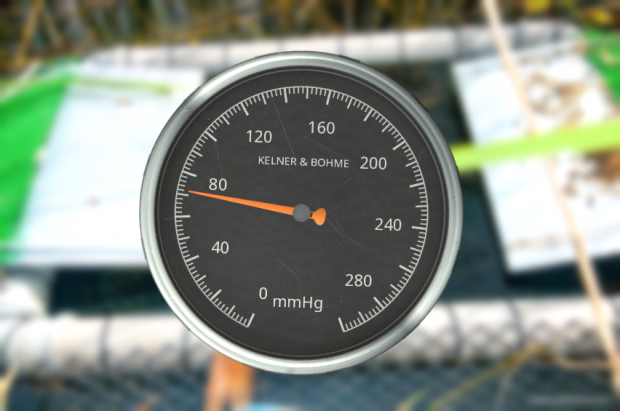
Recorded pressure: 72 mmHg
